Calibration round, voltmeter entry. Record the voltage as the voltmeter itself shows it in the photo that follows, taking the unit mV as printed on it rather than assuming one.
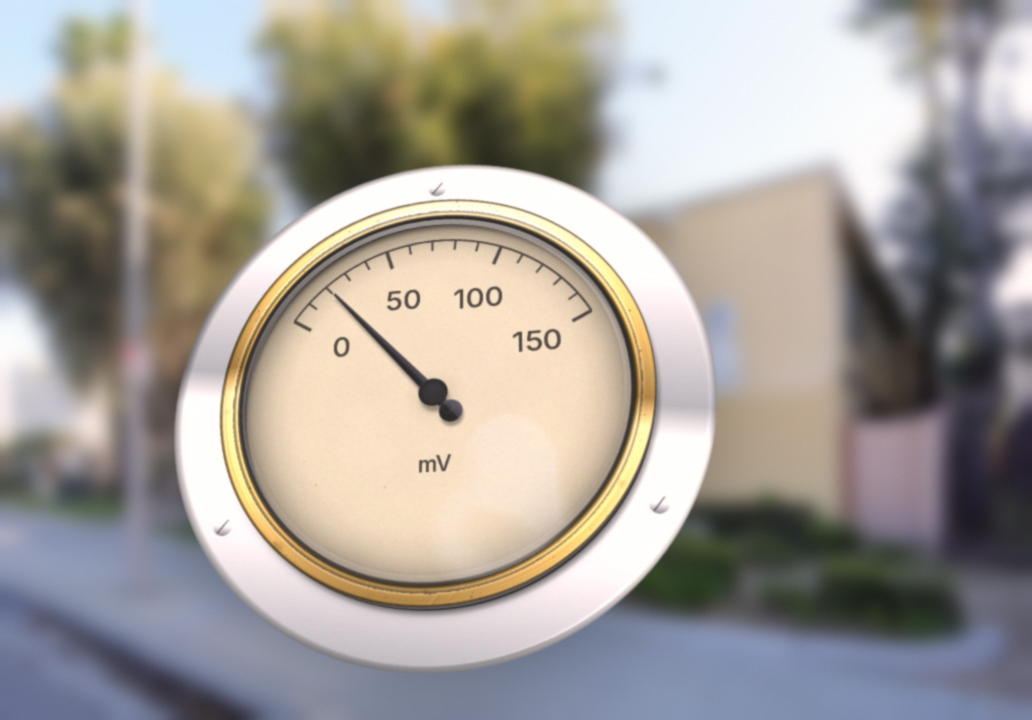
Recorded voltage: 20 mV
